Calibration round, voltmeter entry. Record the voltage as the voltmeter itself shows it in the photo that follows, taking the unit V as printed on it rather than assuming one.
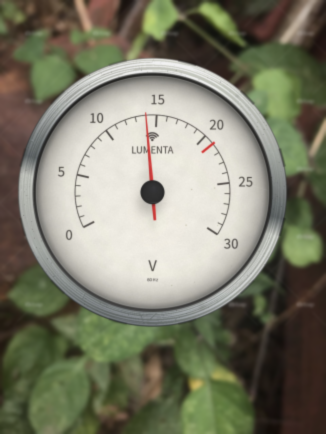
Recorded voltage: 14 V
